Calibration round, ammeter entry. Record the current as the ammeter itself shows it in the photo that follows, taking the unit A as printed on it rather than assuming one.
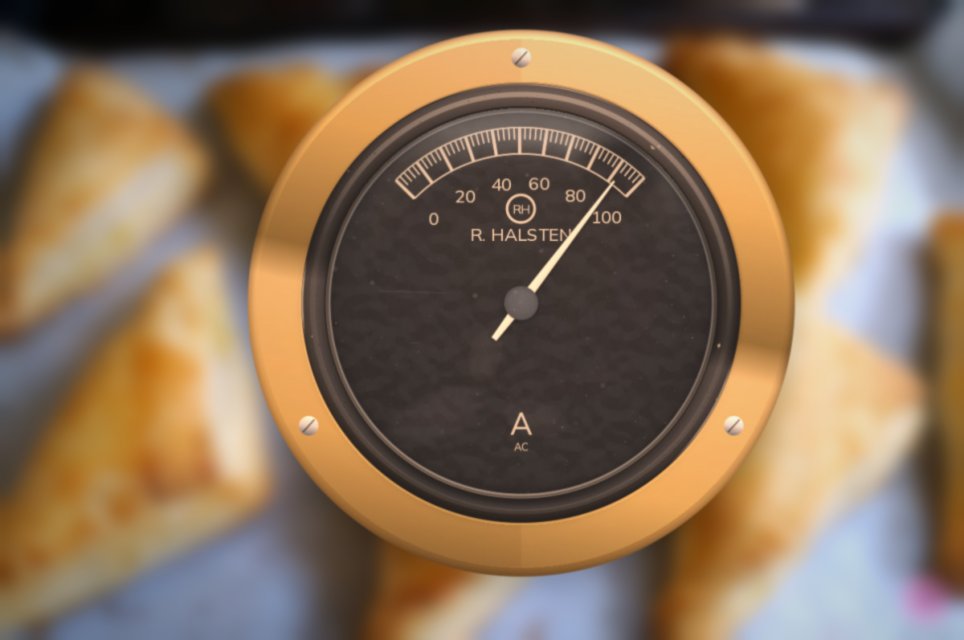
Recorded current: 92 A
